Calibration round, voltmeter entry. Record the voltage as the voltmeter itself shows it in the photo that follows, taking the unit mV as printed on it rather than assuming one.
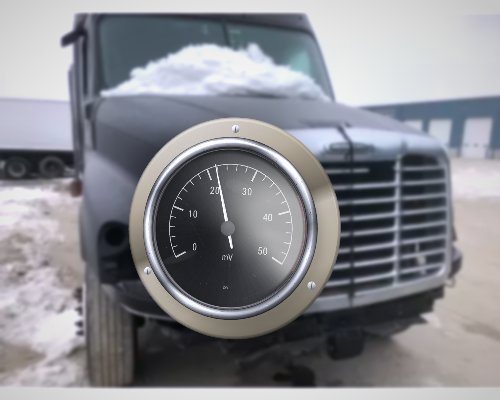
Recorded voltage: 22 mV
